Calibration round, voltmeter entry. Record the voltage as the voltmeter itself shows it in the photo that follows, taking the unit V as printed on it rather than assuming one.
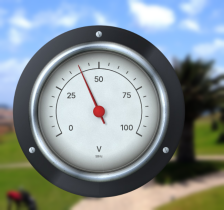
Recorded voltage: 40 V
